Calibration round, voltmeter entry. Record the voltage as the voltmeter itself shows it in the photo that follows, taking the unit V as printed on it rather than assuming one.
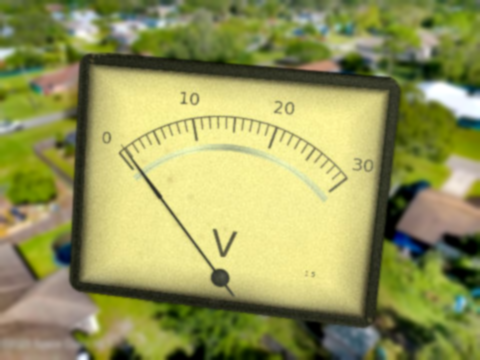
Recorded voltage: 1 V
